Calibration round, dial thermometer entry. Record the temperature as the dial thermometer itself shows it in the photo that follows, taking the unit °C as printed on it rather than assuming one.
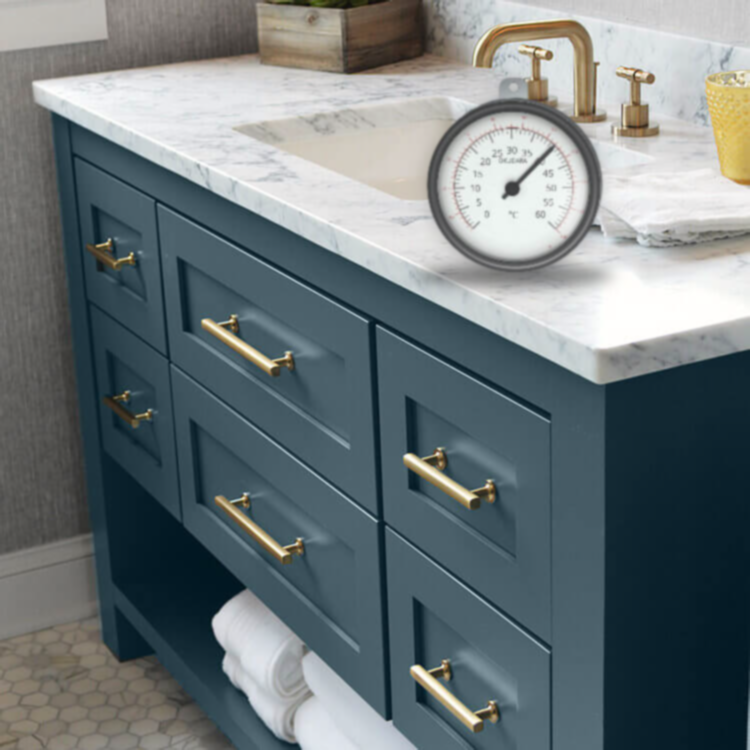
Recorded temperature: 40 °C
